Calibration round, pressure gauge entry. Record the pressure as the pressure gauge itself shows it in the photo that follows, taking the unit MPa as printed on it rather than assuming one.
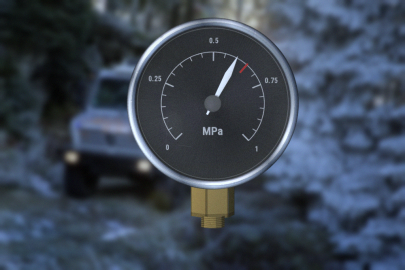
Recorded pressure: 0.6 MPa
